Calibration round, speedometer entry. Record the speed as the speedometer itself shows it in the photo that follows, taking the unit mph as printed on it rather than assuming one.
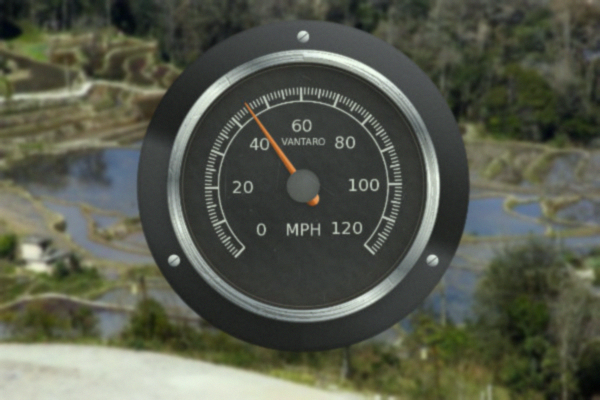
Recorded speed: 45 mph
